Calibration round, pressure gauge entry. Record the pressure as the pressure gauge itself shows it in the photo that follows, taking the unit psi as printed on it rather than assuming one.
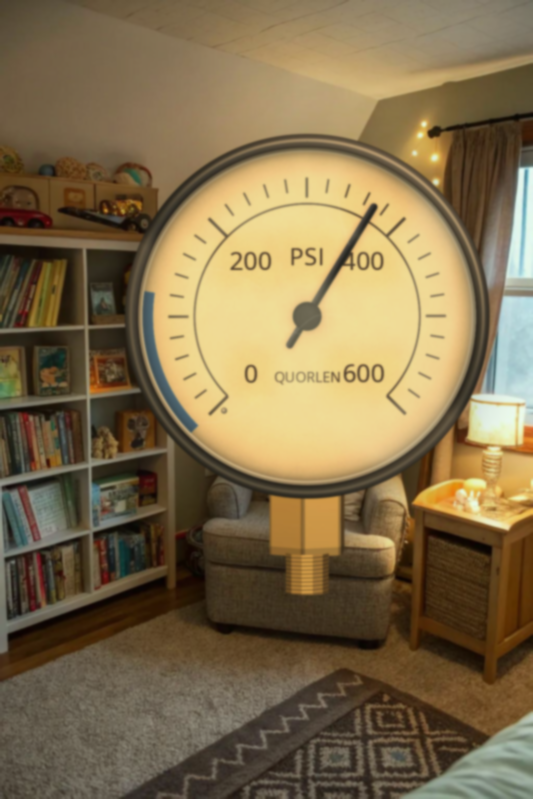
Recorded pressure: 370 psi
